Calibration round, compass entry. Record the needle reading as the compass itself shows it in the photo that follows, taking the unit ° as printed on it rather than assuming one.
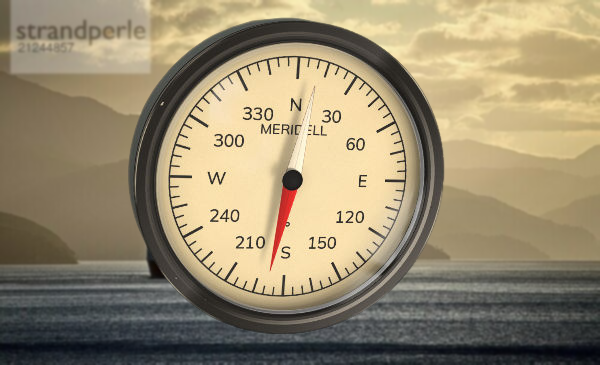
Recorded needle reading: 190 °
